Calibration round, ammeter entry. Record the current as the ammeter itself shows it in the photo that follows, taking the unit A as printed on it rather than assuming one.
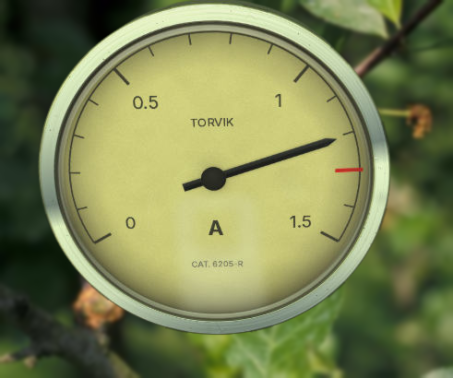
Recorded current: 1.2 A
